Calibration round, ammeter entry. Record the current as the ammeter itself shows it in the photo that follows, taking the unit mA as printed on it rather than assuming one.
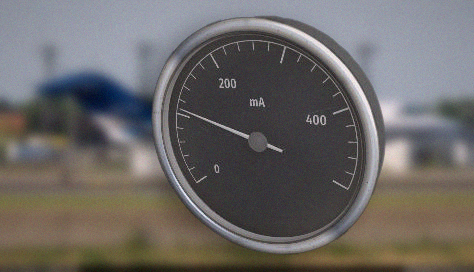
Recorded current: 110 mA
